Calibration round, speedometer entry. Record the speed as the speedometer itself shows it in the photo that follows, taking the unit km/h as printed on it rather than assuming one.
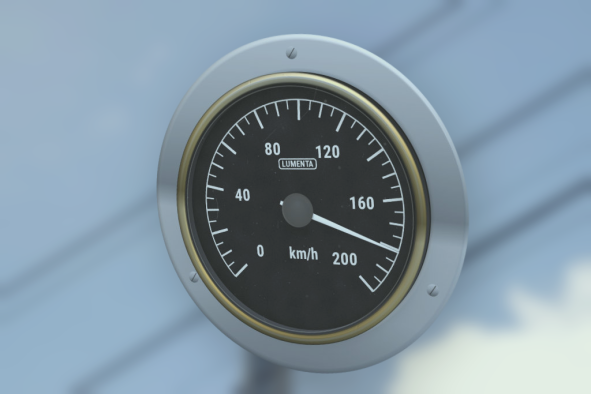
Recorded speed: 180 km/h
